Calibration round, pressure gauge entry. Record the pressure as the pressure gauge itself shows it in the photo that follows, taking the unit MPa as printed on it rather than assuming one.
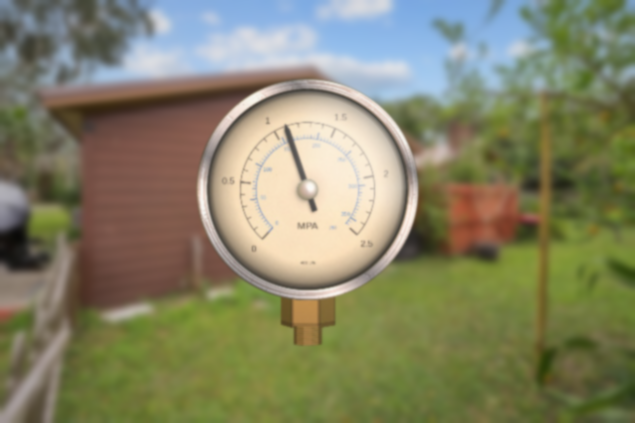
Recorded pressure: 1.1 MPa
